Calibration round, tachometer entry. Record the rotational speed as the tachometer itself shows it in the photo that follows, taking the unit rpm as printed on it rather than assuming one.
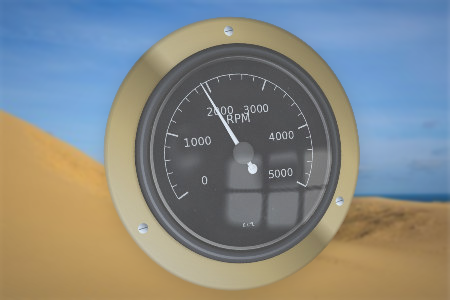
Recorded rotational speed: 1900 rpm
